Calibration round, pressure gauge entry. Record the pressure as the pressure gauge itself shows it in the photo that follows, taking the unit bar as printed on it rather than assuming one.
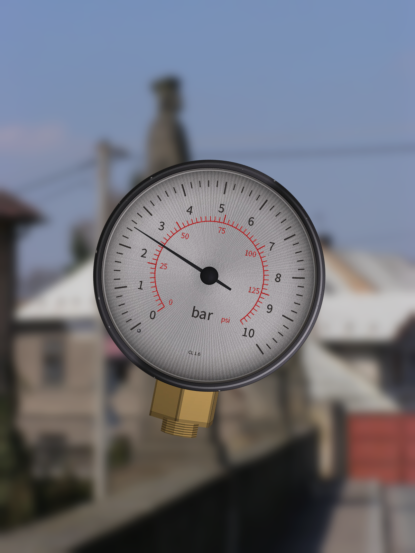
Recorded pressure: 2.5 bar
